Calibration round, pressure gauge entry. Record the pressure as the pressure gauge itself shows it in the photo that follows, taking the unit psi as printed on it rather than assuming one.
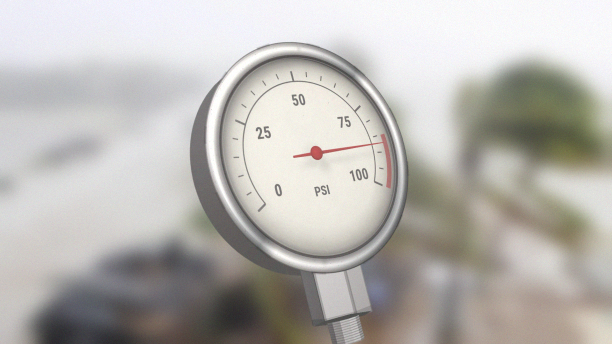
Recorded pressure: 87.5 psi
